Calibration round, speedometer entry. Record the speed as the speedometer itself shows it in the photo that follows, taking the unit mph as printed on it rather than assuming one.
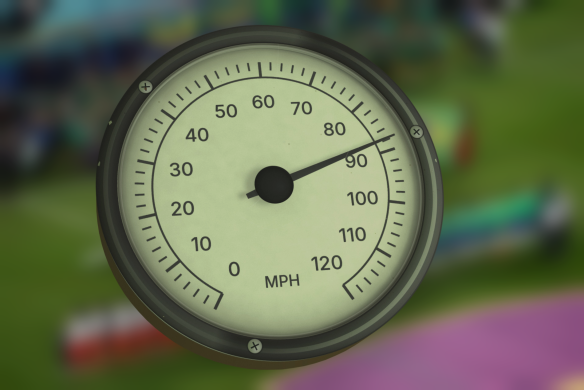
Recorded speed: 88 mph
